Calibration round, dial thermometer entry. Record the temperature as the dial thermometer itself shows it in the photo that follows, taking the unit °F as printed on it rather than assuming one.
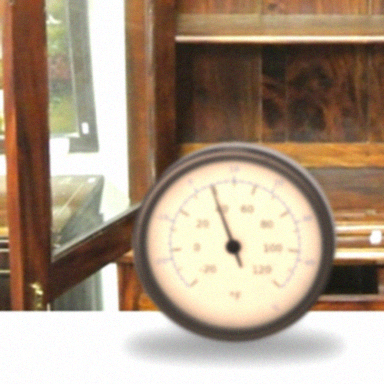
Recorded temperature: 40 °F
